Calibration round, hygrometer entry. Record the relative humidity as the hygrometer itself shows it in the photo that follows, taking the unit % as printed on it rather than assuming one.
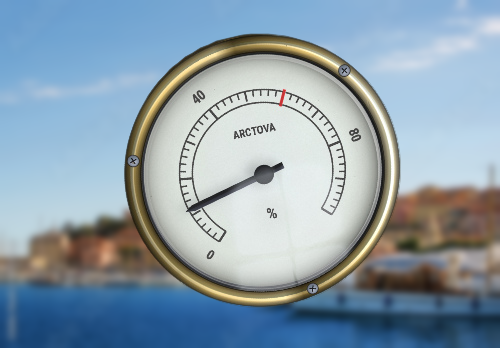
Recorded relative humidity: 12 %
